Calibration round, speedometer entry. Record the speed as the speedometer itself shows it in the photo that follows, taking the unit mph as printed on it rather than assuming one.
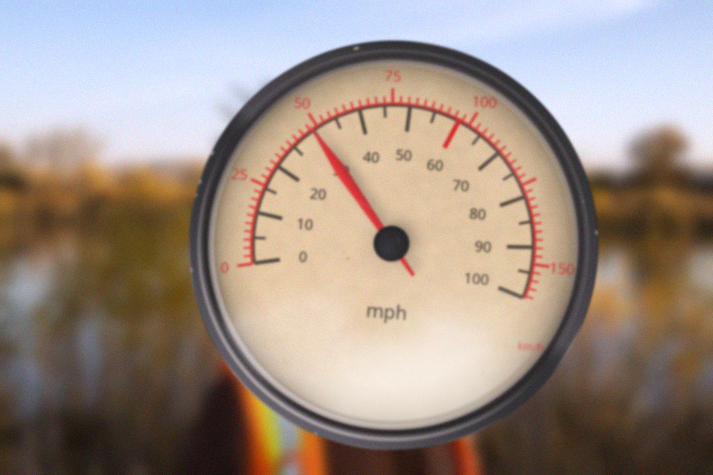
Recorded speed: 30 mph
